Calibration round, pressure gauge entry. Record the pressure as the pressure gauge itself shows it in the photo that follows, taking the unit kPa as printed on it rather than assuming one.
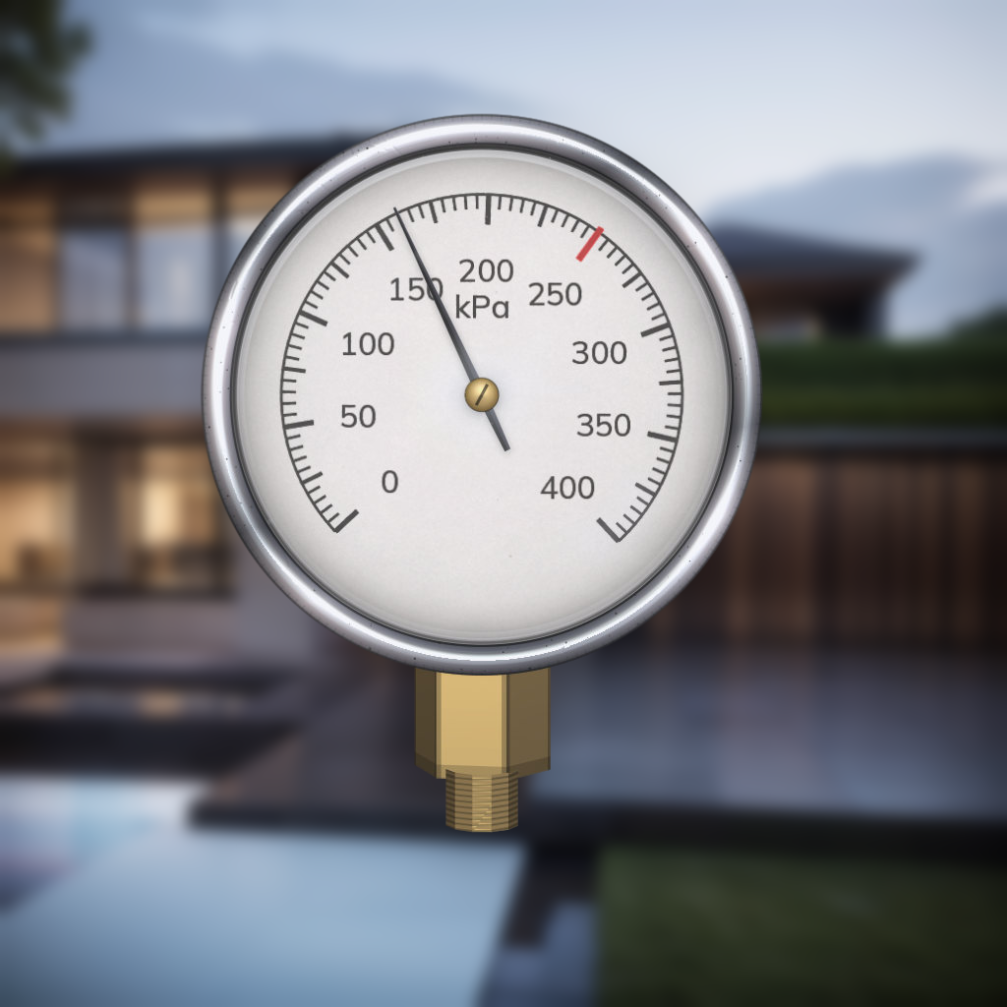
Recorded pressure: 160 kPa
